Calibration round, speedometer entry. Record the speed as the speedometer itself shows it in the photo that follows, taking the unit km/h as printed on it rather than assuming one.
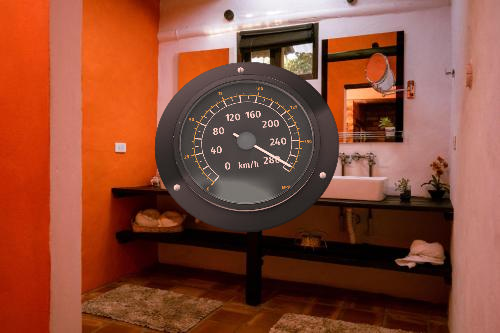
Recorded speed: 275 km/h
